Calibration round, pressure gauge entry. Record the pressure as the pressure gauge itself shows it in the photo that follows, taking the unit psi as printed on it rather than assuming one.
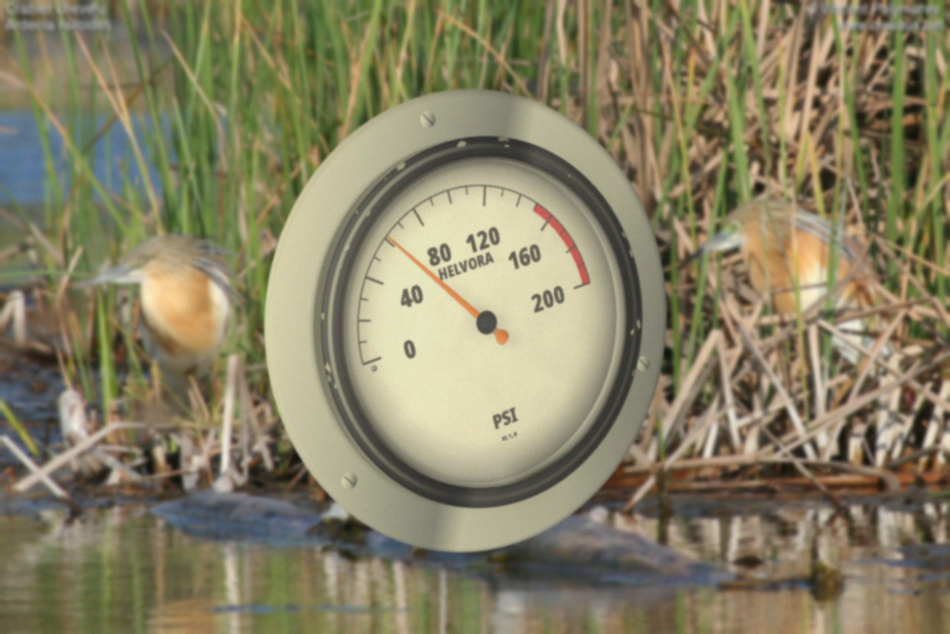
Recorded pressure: 60 psi
